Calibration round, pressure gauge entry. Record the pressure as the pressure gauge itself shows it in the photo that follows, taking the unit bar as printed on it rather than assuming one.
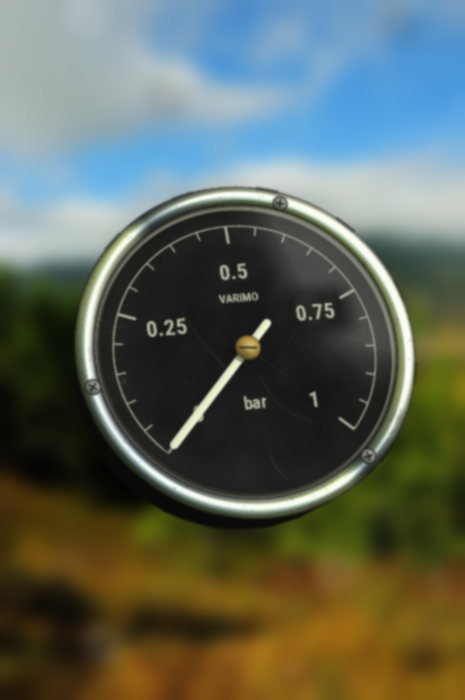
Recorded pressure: 0 bar
